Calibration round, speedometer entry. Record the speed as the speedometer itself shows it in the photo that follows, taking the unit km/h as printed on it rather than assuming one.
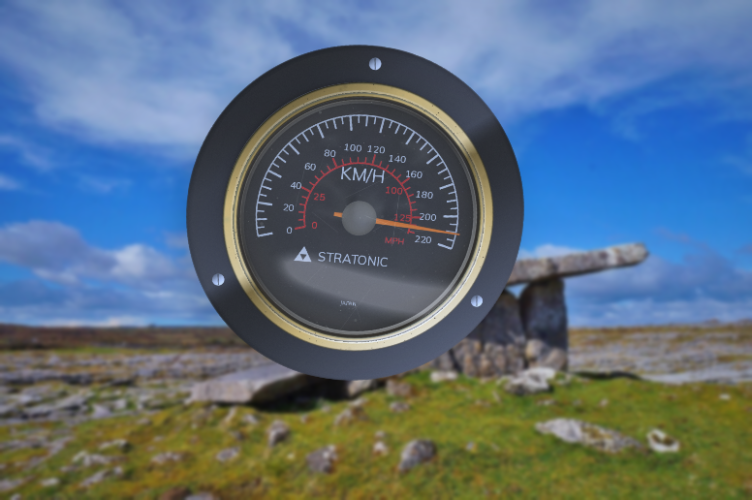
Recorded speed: 210 km/h
